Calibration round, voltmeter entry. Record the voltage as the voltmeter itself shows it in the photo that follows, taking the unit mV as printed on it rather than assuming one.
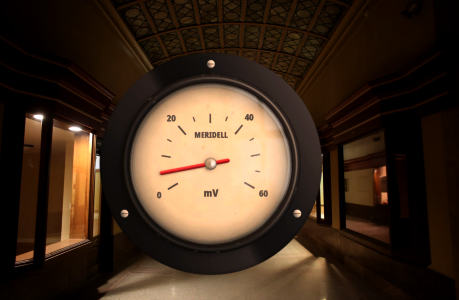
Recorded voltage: 5 mV
